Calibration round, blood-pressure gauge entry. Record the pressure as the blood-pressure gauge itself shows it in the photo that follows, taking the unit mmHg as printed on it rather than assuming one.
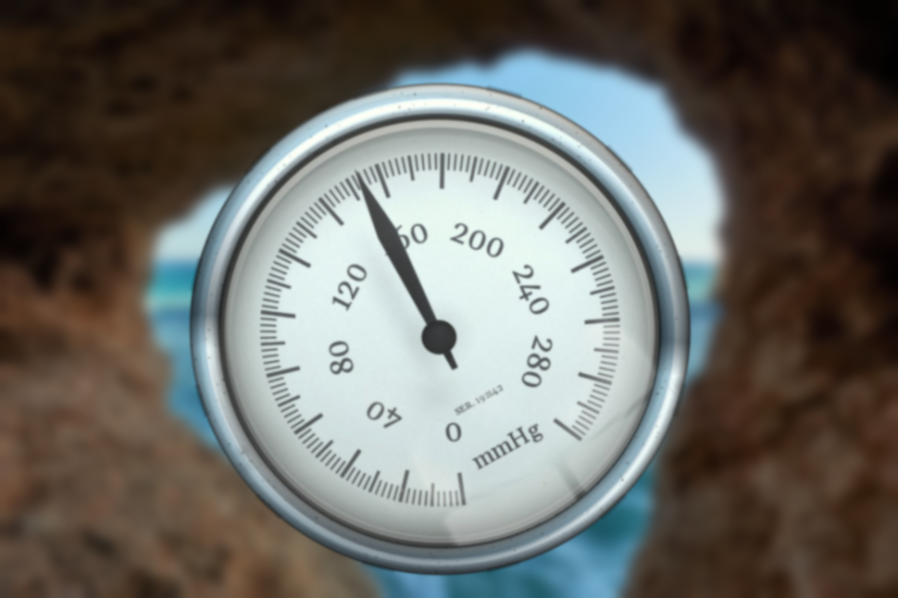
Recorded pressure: 154 mmHg
